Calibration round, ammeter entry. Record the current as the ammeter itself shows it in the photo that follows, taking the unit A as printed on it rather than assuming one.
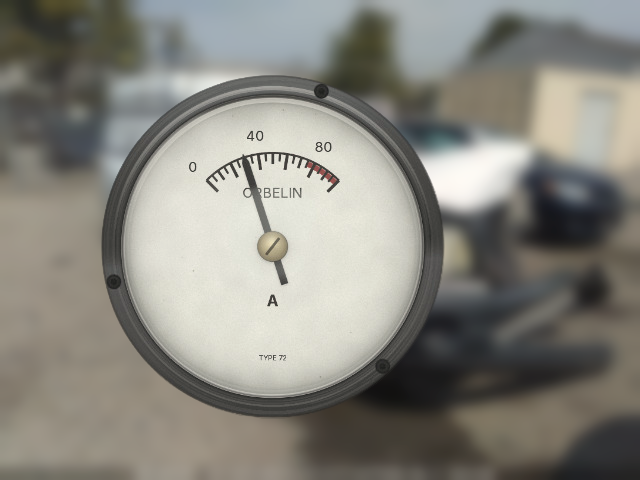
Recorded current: 30 A
